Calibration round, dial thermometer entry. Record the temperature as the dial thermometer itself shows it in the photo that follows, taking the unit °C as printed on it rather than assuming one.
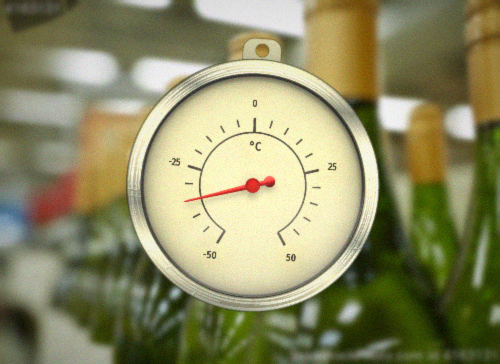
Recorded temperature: -35 °C
